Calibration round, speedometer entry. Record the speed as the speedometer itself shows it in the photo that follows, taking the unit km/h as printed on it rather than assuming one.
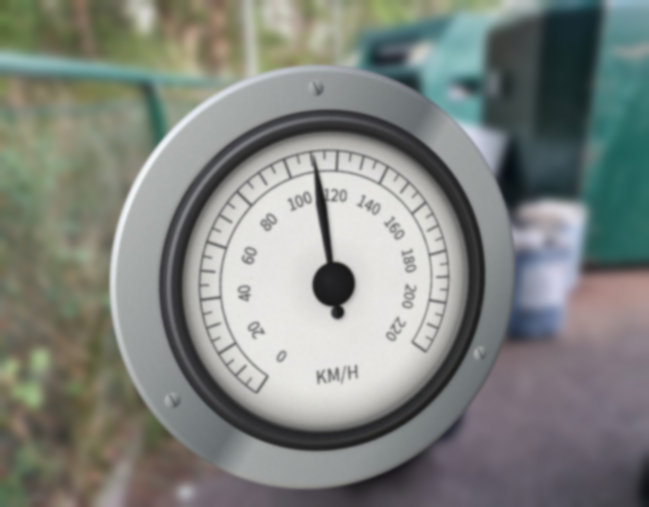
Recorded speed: 110 km/h
